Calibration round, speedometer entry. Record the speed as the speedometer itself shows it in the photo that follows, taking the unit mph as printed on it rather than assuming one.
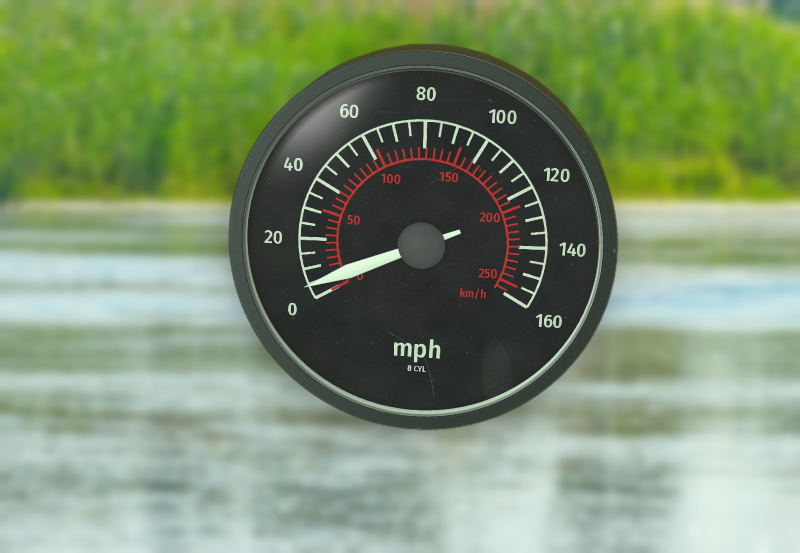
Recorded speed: 5 mph
